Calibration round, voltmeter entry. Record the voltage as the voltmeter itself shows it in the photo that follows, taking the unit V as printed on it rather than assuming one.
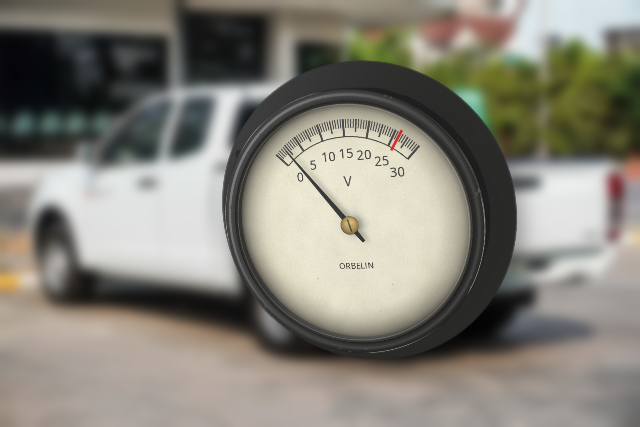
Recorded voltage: 2.5 V
